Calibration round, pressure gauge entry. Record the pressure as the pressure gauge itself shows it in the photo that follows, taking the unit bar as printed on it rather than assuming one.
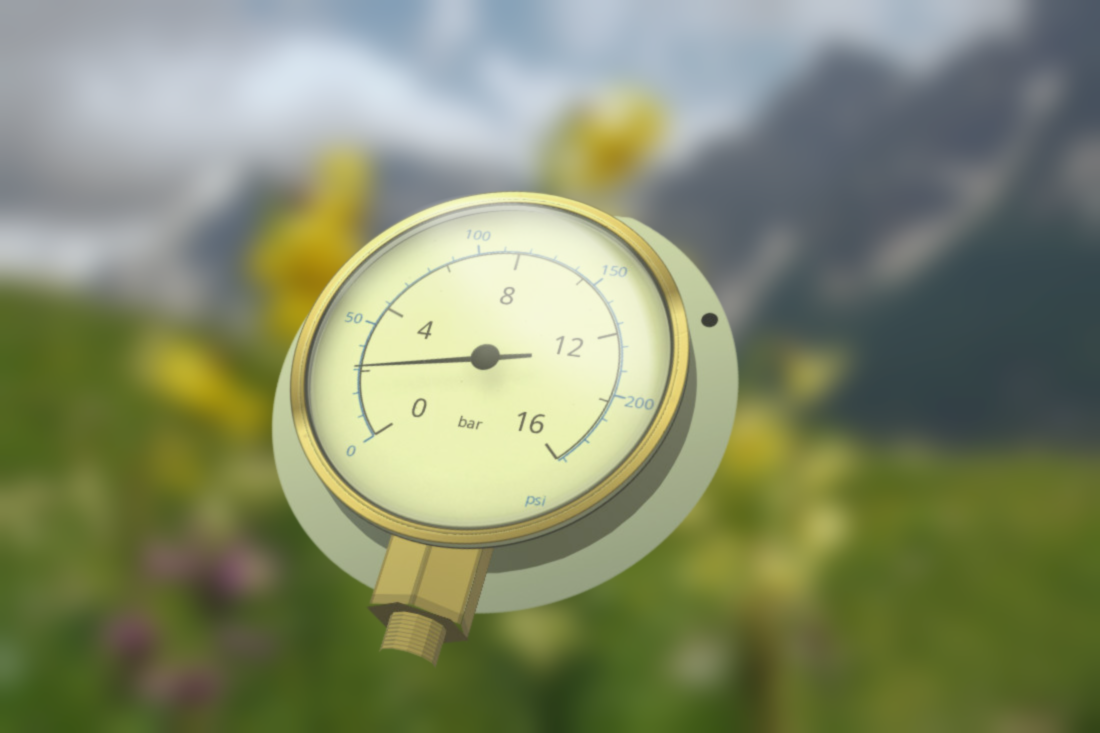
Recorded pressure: 2 bar
